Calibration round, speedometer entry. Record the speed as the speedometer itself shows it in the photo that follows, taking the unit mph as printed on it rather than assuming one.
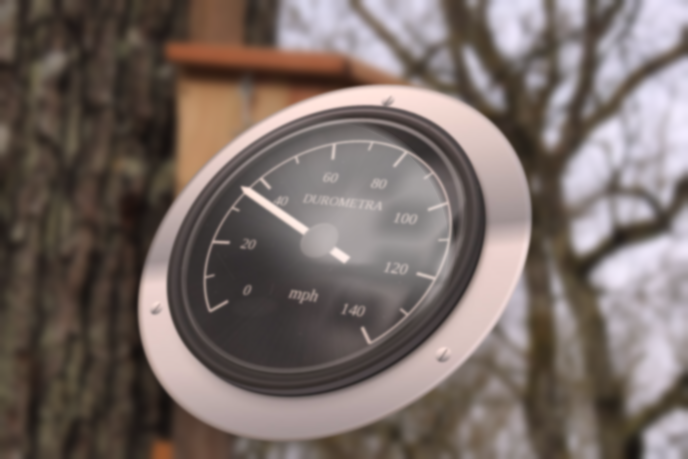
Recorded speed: 35 mph
